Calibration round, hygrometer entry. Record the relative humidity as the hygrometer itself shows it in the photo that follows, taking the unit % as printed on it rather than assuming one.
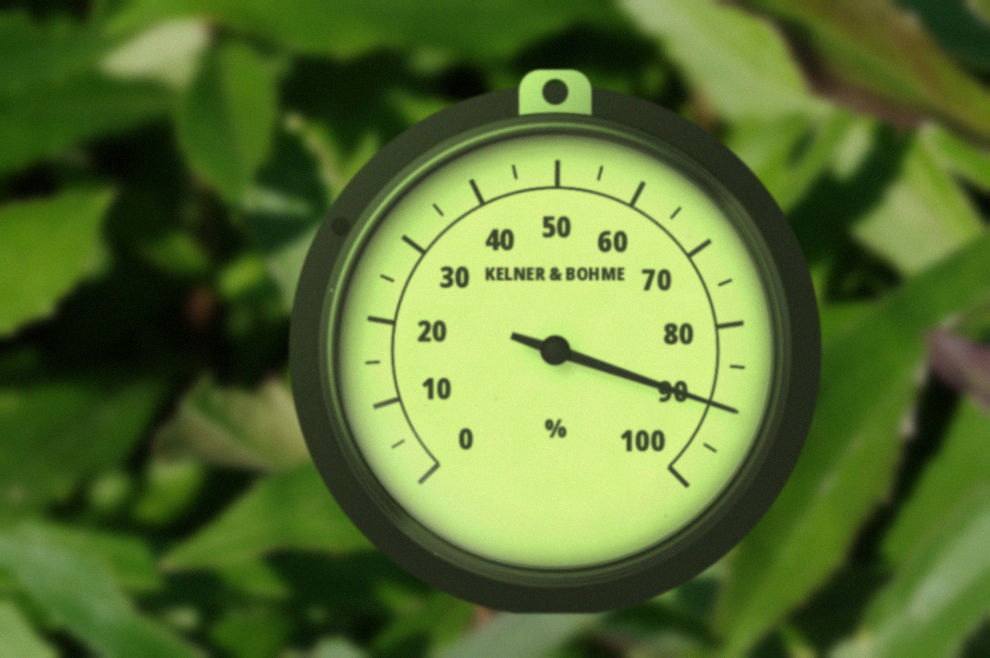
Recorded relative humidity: 90 %
